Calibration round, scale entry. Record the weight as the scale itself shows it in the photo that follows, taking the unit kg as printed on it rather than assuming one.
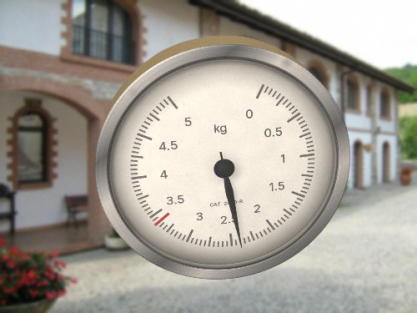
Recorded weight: 2.4 kg
